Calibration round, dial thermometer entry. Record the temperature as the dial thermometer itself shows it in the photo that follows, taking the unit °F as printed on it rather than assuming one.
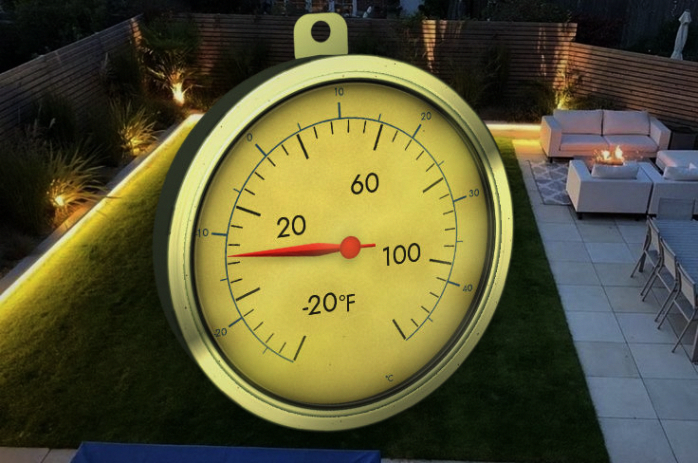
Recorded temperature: 10 °F
